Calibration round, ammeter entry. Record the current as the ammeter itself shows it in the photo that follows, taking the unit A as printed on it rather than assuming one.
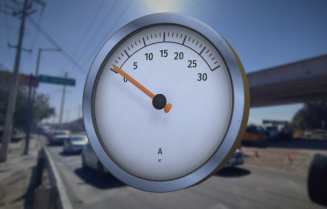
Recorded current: 1 A
